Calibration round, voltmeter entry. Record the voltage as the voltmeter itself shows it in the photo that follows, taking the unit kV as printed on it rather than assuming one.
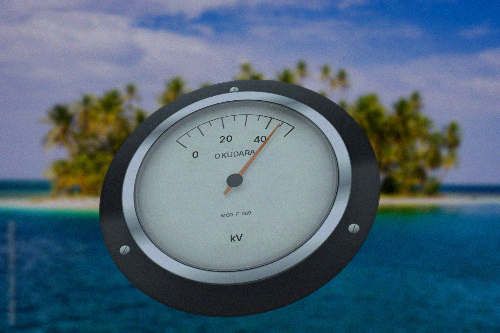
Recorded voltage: 45 kV
